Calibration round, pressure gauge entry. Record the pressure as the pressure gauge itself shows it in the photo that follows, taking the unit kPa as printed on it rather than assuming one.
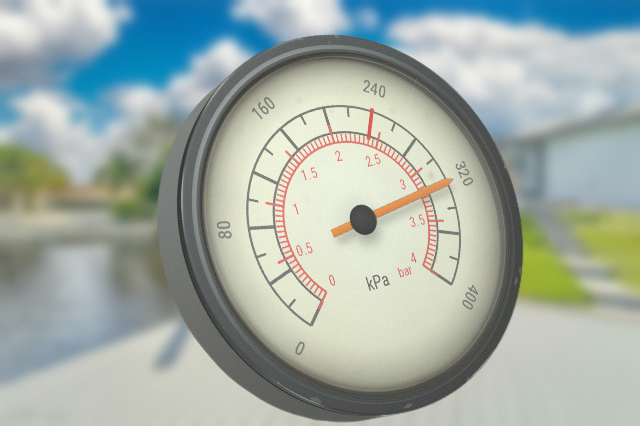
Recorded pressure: 320 kPa
